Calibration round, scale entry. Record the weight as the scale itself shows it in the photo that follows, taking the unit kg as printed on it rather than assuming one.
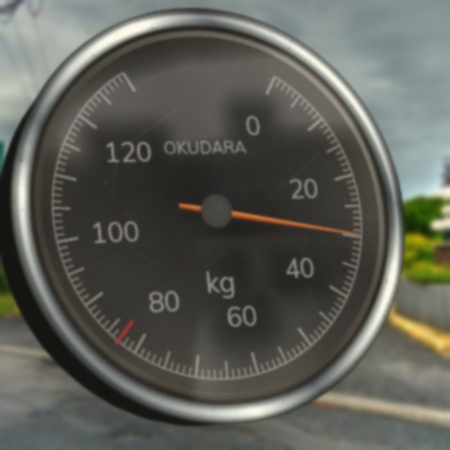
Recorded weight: 30 kg
